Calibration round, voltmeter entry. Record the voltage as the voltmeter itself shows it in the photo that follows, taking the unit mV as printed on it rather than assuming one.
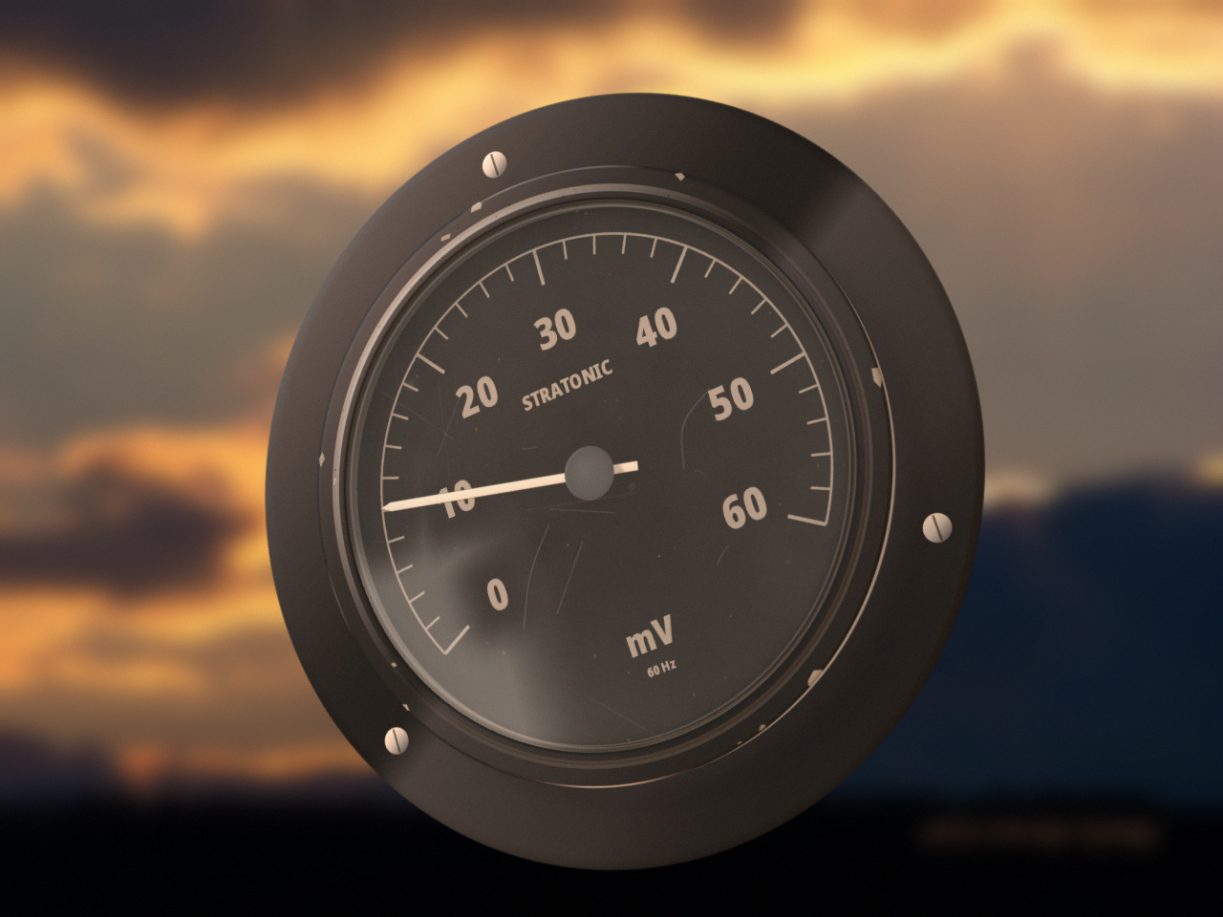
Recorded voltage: 10 mV
